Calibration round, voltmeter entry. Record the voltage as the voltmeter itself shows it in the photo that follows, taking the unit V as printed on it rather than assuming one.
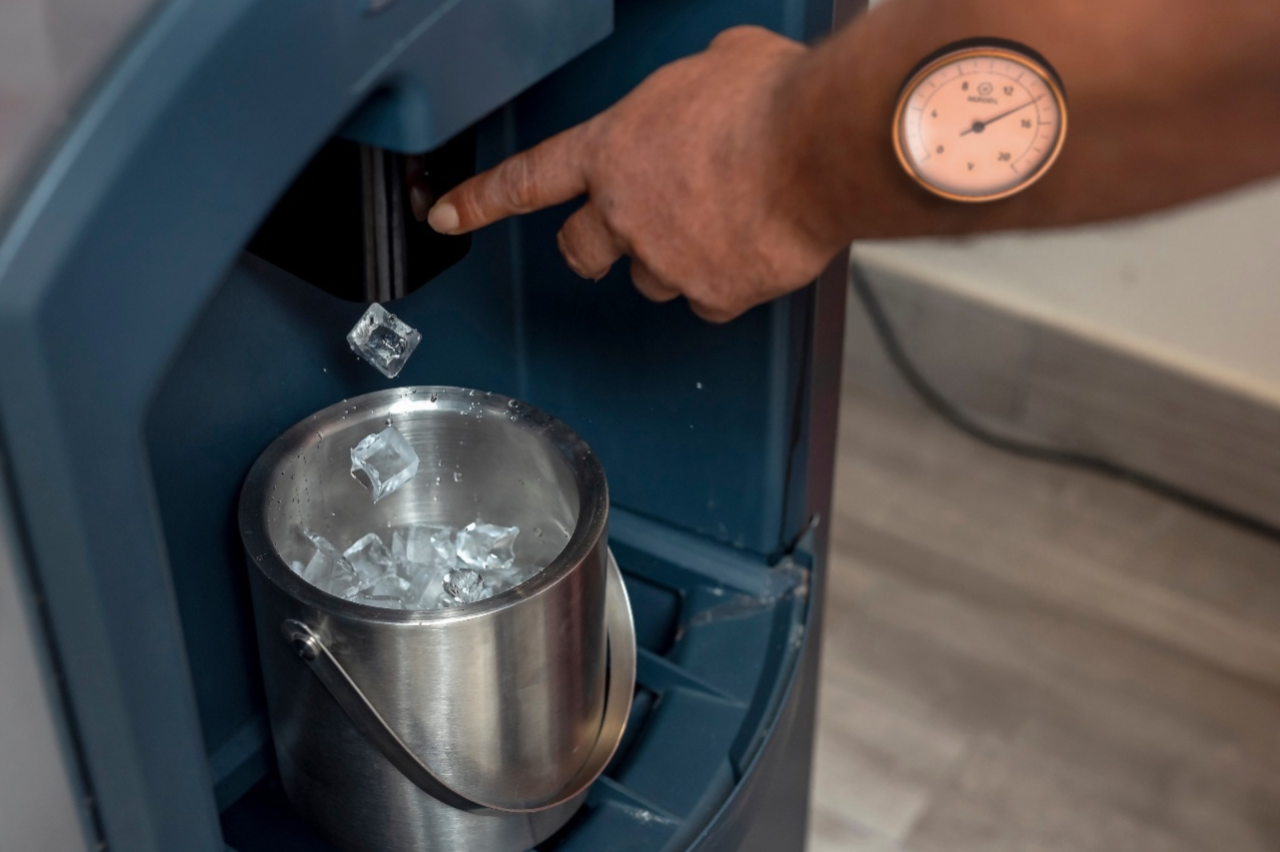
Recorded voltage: 14 V
